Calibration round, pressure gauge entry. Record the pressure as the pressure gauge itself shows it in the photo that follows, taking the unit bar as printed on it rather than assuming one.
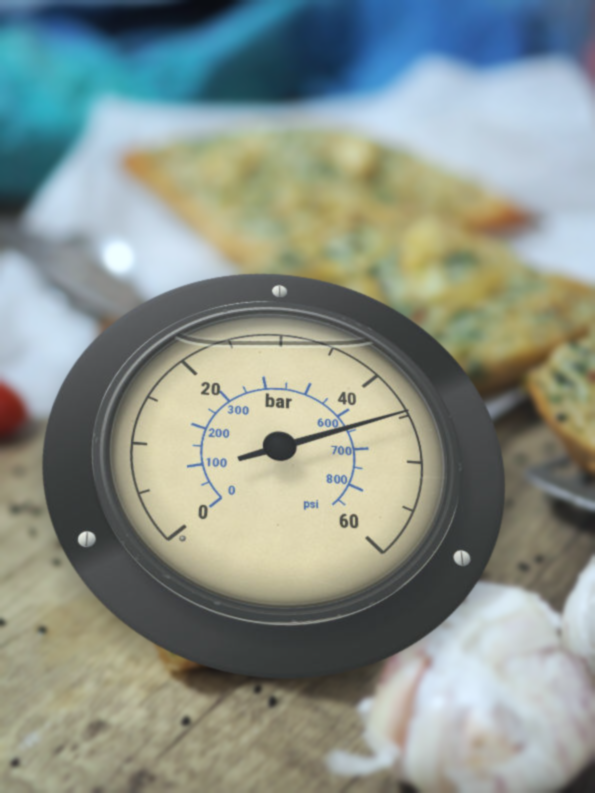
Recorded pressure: 45 bar
